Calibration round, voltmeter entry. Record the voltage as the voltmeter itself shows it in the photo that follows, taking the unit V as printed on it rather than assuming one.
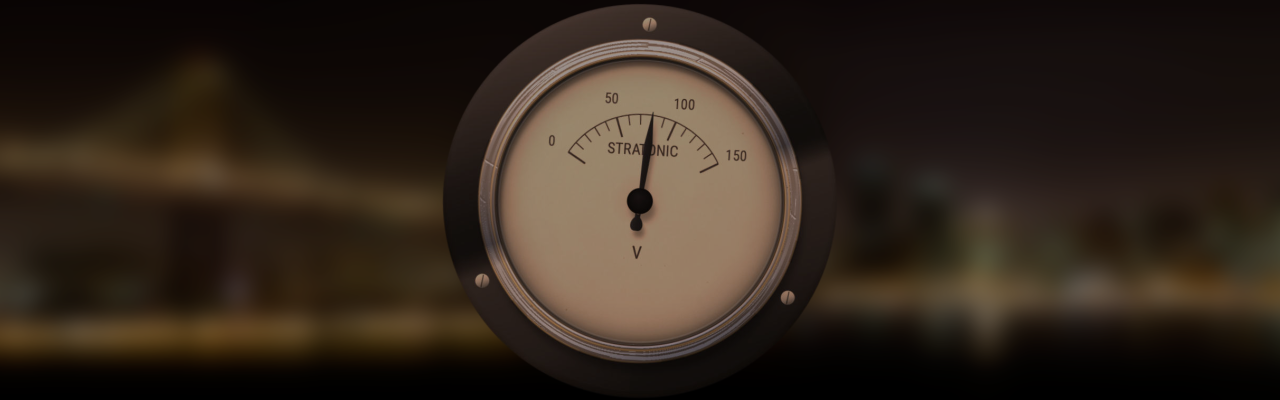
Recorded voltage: 80 V
